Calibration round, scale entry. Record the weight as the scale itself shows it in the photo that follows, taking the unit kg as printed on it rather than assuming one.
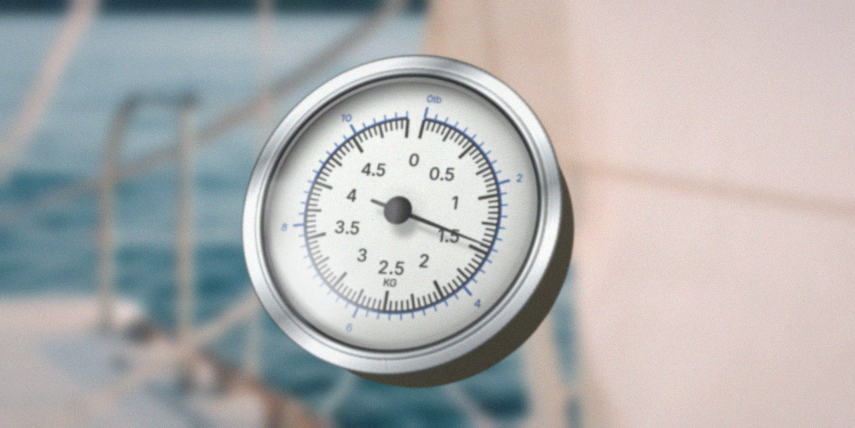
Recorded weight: 1.45 kg
